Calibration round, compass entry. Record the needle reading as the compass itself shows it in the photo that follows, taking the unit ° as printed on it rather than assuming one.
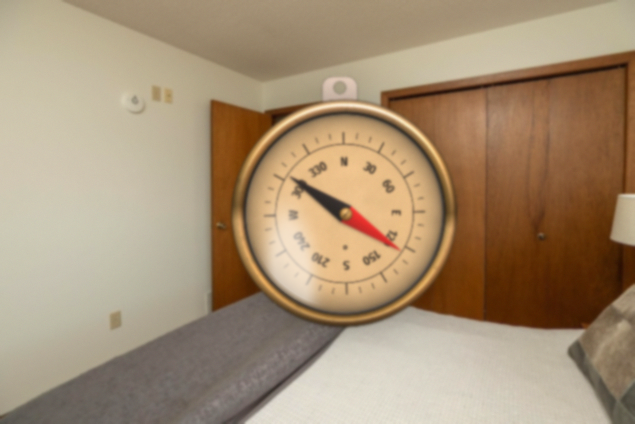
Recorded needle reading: 125 °
